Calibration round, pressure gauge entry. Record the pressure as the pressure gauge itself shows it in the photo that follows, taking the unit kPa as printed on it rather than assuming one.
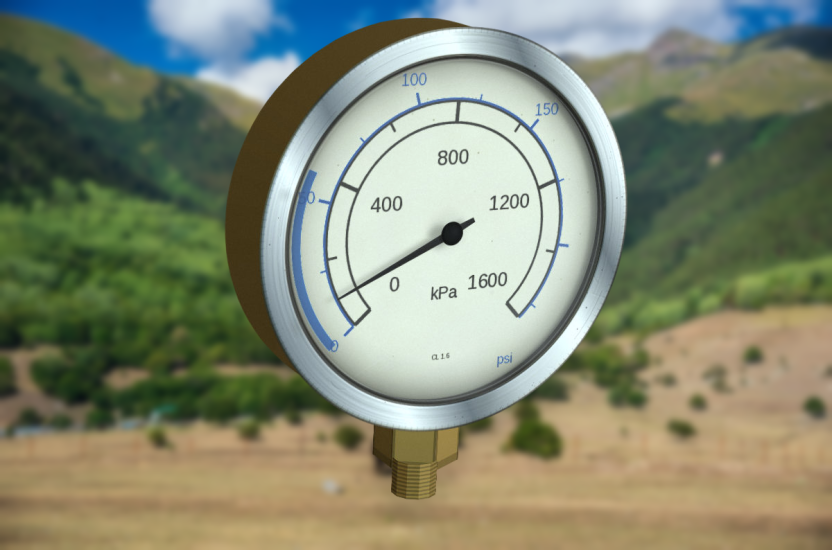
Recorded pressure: 100 kPa
